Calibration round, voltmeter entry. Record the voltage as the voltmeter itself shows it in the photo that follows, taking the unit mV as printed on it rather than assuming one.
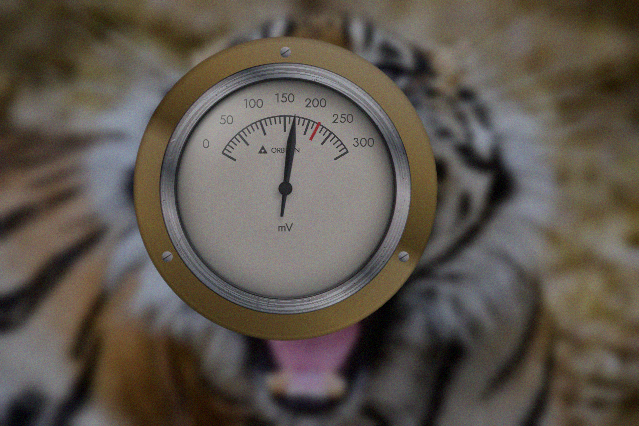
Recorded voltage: 170 mV
